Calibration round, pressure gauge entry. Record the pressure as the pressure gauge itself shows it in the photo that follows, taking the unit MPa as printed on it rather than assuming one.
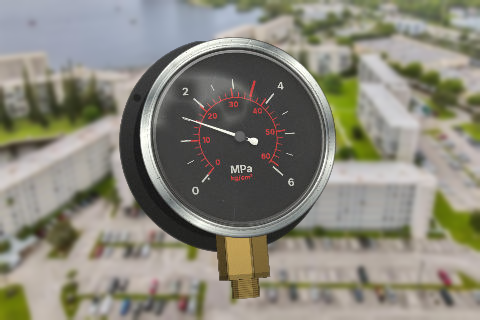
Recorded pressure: 1.5 MPa
